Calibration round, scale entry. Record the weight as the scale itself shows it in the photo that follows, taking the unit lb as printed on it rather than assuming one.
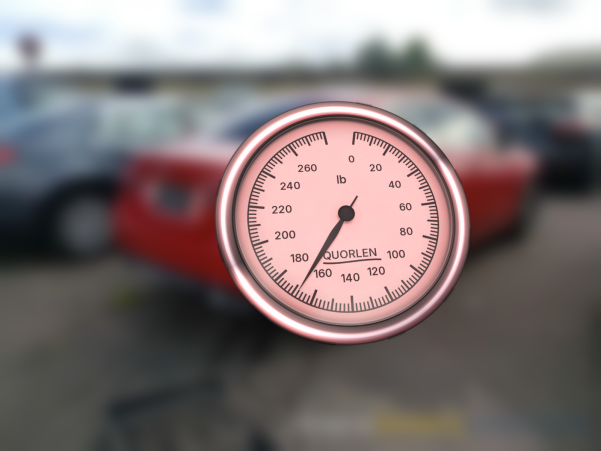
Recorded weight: 168 lb
